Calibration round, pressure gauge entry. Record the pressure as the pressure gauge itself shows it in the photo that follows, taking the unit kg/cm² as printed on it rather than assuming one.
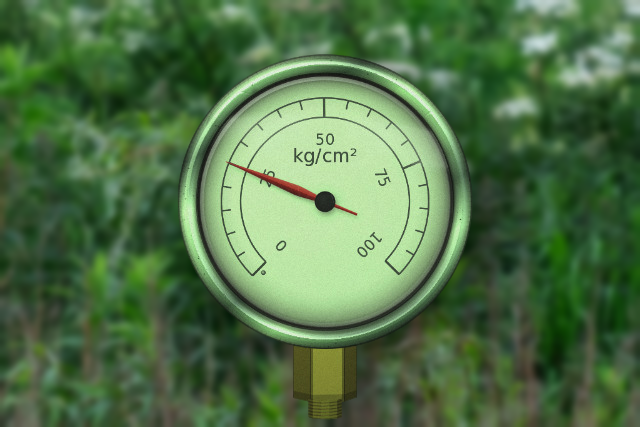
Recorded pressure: 25 kg/cm²
